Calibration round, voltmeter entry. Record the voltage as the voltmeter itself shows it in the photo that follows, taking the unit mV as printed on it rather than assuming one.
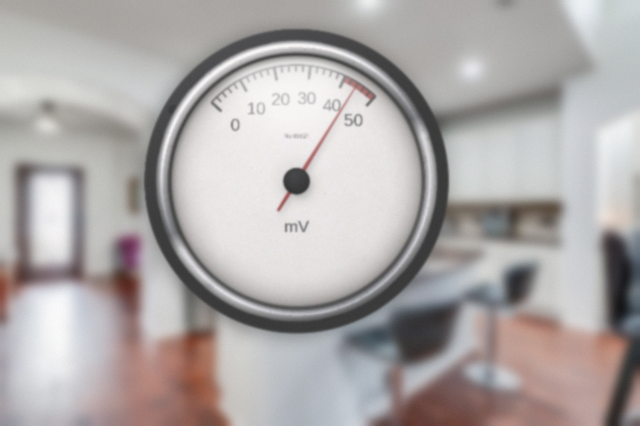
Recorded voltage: 44 mV
